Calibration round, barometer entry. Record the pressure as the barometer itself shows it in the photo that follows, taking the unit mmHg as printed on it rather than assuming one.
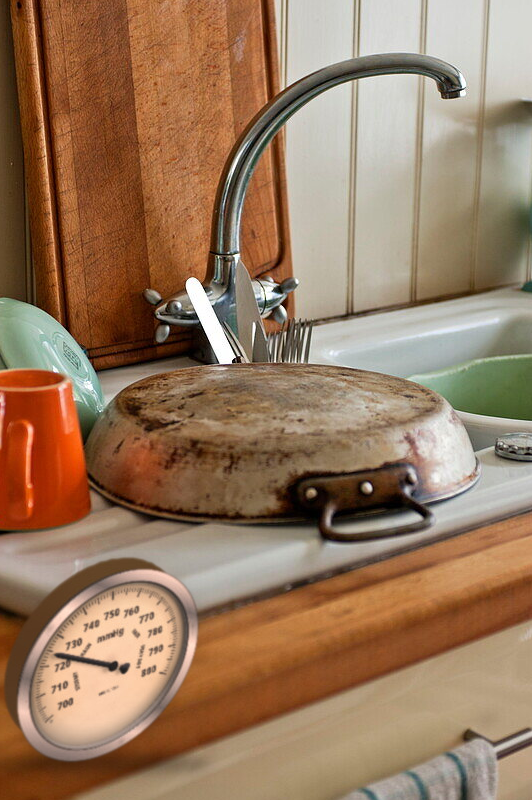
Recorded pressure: 725 mmHg
